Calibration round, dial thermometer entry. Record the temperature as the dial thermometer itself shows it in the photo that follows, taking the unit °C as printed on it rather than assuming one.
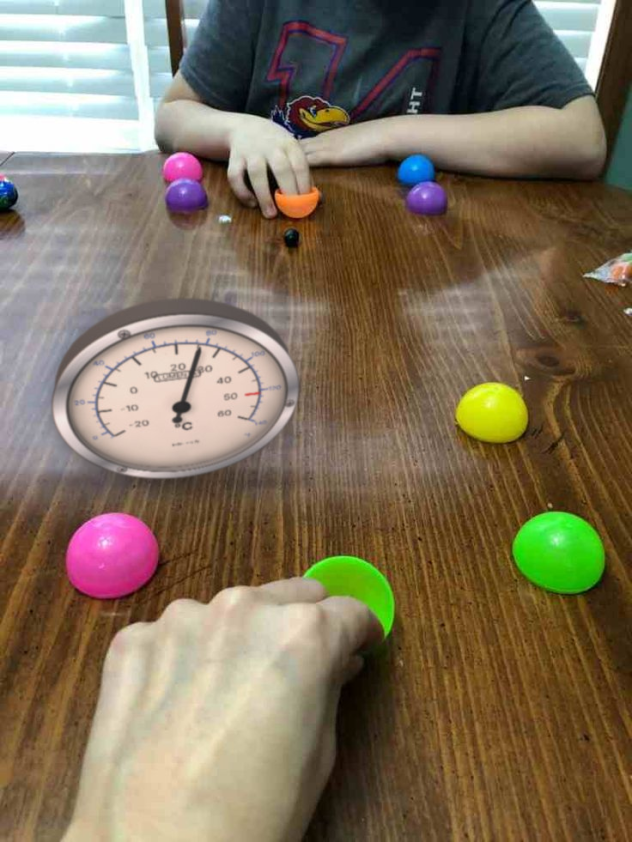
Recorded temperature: 25 °C
